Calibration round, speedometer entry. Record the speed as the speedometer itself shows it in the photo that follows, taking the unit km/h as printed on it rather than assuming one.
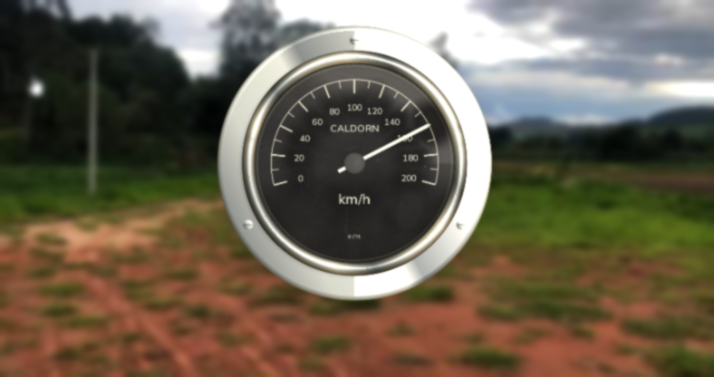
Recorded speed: 160 km/h
